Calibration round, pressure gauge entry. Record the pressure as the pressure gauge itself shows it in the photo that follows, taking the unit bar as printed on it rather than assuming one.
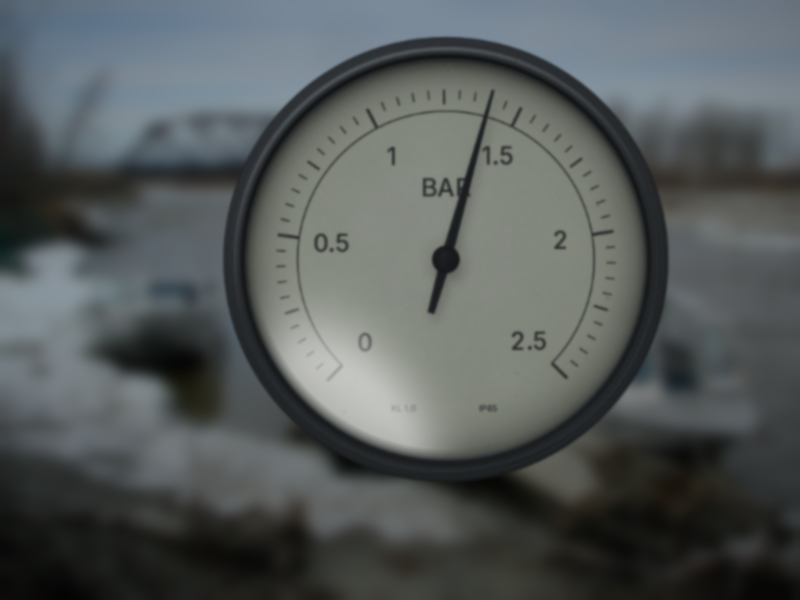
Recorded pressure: 1.4 bar
